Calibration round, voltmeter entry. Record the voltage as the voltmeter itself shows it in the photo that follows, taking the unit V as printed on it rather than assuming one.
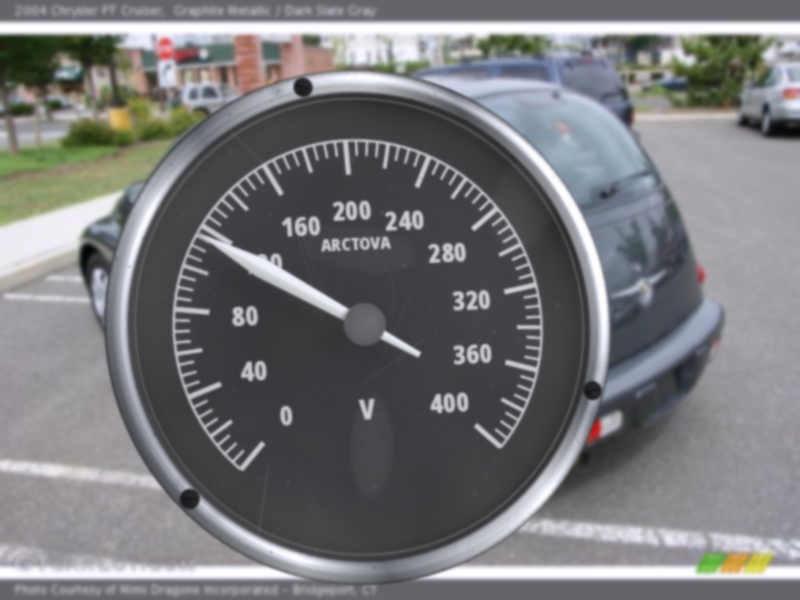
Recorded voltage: 115 V
